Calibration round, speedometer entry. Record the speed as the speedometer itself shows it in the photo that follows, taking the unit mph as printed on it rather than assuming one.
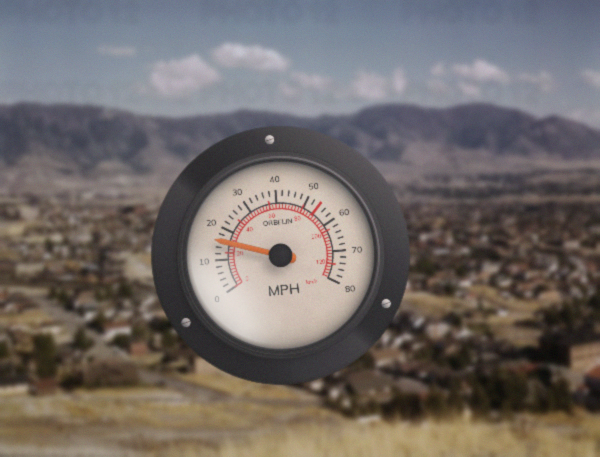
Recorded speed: 16 mph
